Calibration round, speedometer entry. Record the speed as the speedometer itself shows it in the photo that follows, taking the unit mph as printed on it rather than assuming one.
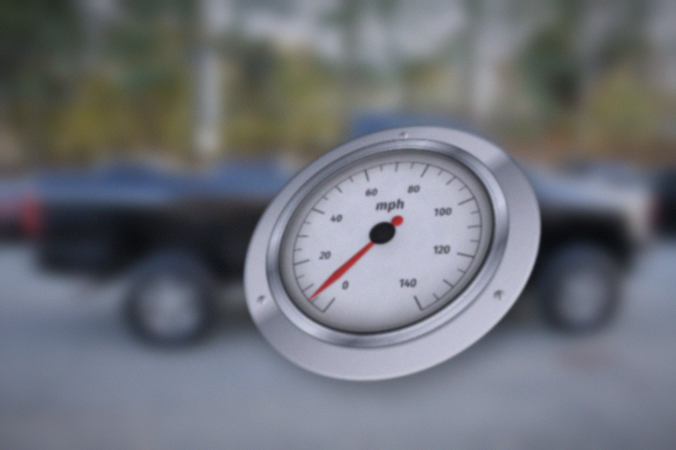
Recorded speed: 5 mph
